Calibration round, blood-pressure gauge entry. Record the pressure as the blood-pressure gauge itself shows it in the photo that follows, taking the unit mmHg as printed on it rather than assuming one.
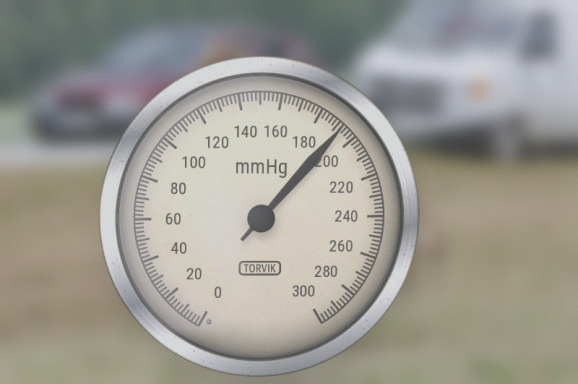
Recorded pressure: 192 mmHg
